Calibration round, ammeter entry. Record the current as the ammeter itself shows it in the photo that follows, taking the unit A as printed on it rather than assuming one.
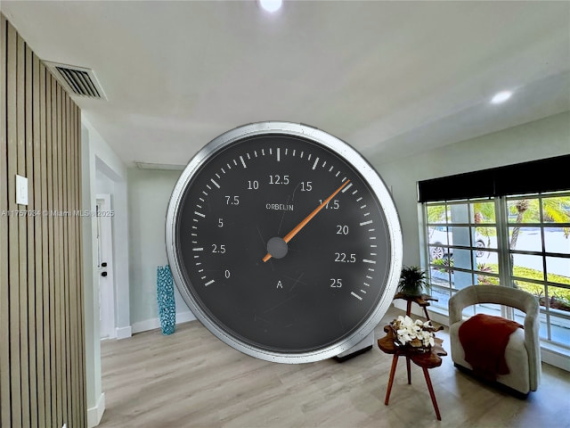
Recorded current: 17.25 A
